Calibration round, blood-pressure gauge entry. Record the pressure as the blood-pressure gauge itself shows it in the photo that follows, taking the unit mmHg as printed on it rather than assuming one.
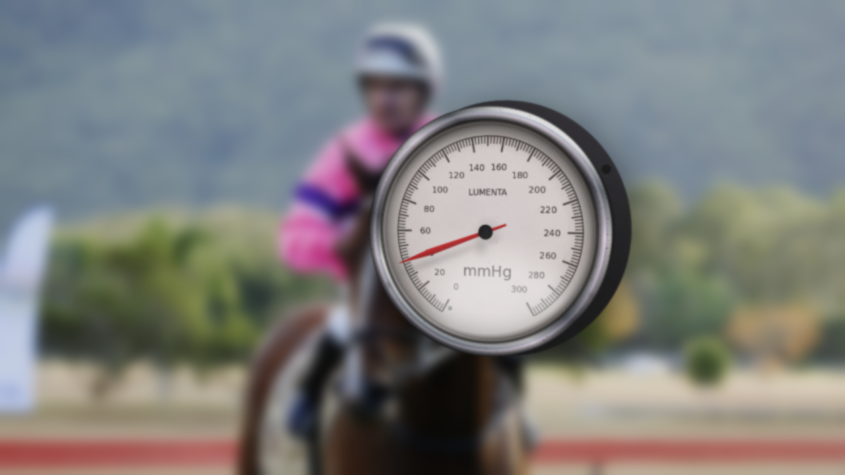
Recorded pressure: 40 mmHg
